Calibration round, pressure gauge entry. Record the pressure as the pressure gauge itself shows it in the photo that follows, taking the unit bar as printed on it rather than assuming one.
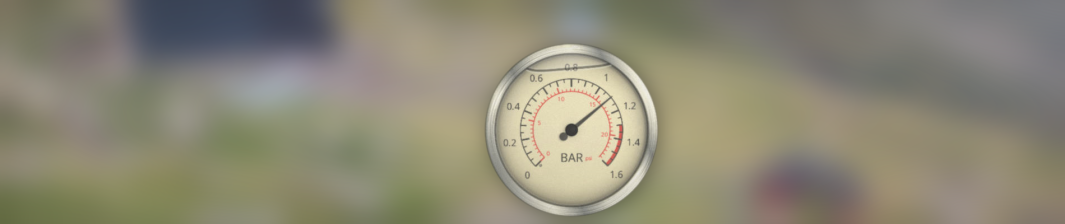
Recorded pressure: 1.1 bar
